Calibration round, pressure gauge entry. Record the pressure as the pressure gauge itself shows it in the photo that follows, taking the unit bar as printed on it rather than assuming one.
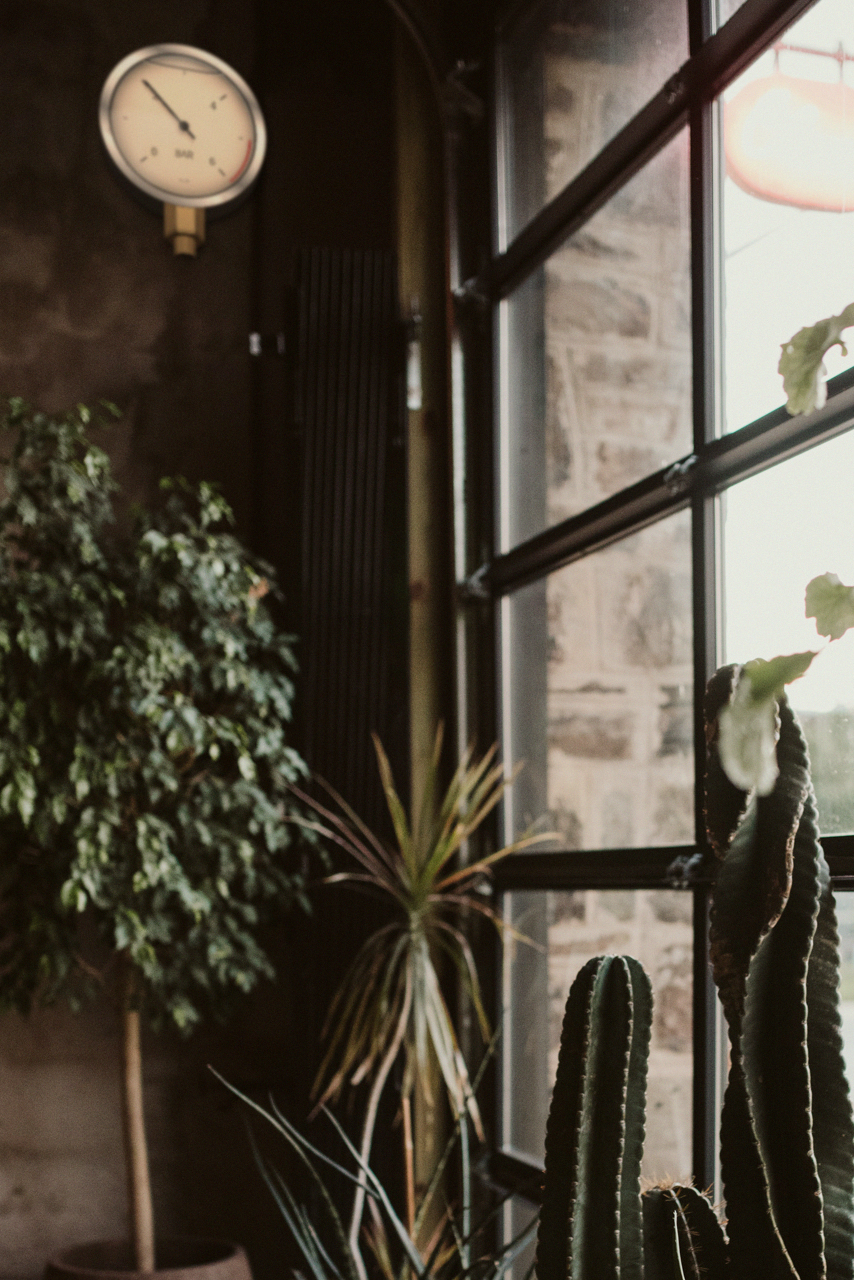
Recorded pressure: 2 bar
